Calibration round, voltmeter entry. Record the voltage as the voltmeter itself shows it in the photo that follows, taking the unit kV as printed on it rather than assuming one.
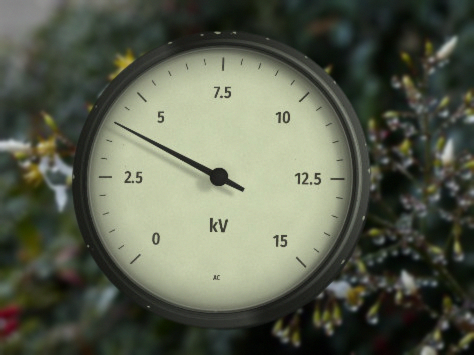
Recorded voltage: 4 kV
